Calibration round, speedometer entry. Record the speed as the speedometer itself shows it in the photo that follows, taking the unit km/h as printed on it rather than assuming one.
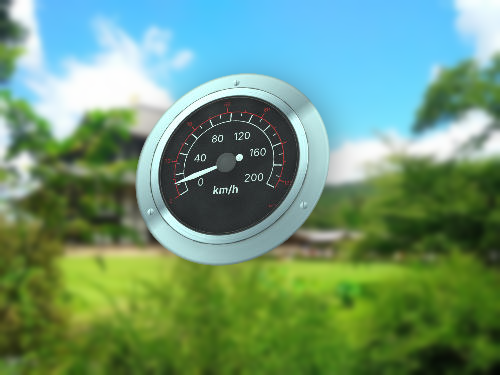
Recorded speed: 10 km/h
